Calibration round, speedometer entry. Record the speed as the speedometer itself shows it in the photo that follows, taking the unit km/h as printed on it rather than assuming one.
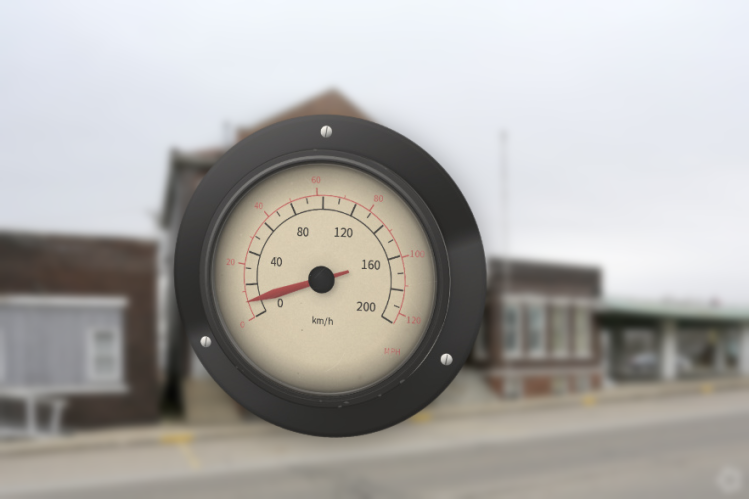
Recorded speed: 10 km/h
